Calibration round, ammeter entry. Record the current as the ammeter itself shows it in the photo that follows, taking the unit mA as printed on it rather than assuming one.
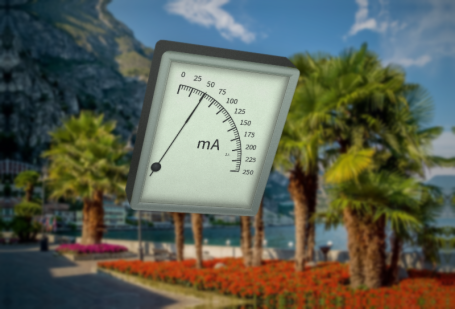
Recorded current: 50 mA
